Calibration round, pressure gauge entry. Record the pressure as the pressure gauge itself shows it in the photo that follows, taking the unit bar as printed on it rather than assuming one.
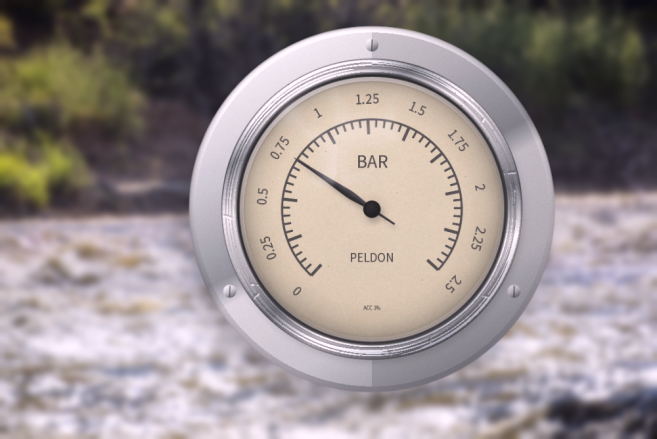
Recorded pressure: 0.75 bar
